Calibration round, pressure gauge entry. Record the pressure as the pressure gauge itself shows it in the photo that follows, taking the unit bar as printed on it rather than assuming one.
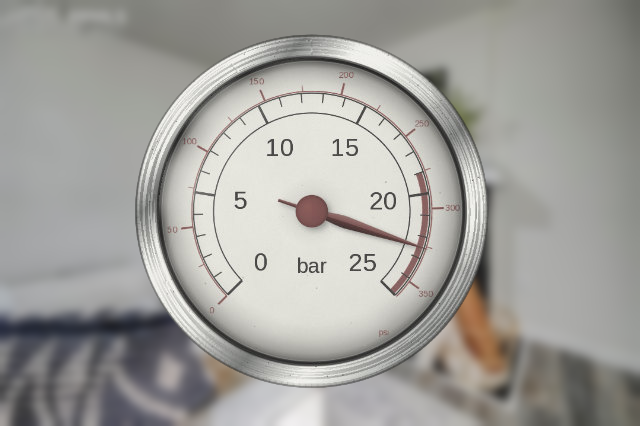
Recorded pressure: 22.5 bar
